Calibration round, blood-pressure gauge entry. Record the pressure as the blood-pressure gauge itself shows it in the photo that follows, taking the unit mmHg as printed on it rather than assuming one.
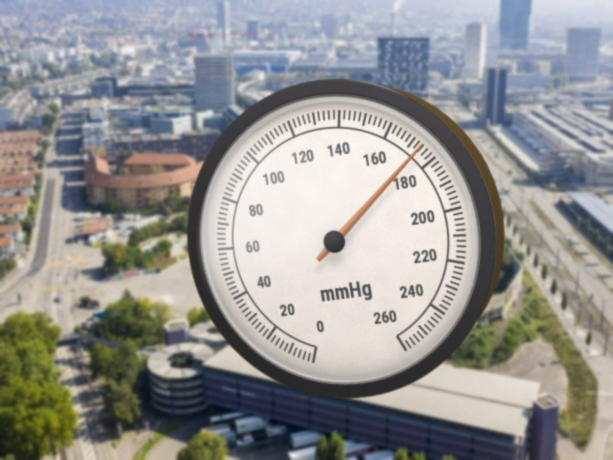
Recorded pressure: 174 mmHg
